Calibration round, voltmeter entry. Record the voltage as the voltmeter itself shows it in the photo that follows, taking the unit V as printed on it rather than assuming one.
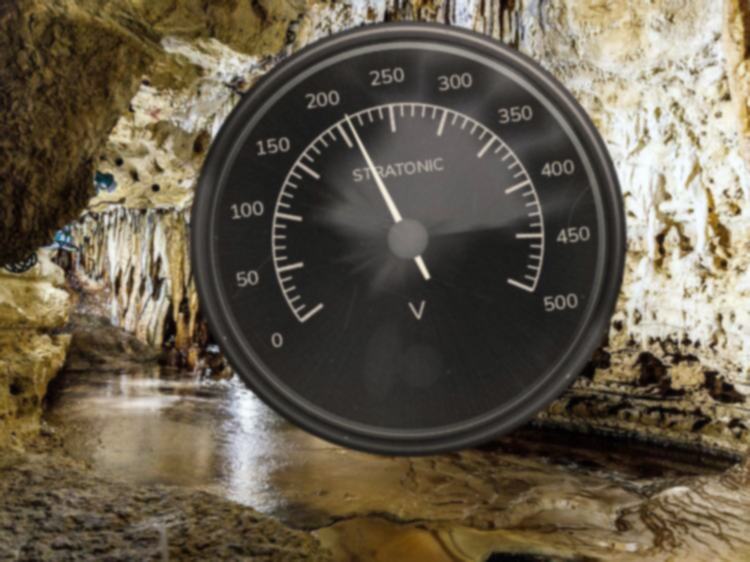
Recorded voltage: 210 V
